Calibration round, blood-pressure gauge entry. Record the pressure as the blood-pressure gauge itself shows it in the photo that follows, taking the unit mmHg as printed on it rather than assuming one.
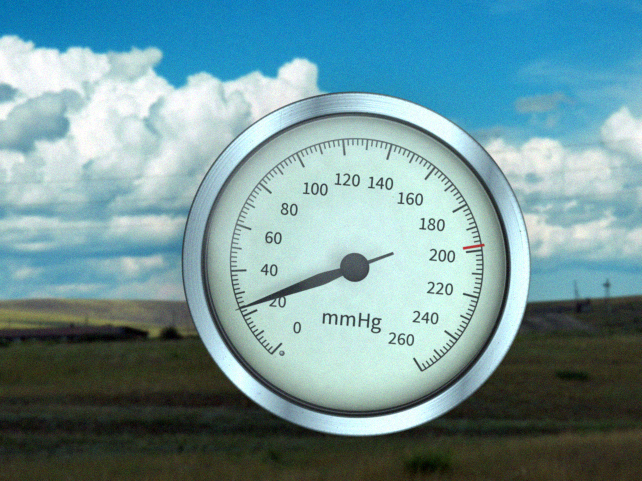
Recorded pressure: 24 mmHg
